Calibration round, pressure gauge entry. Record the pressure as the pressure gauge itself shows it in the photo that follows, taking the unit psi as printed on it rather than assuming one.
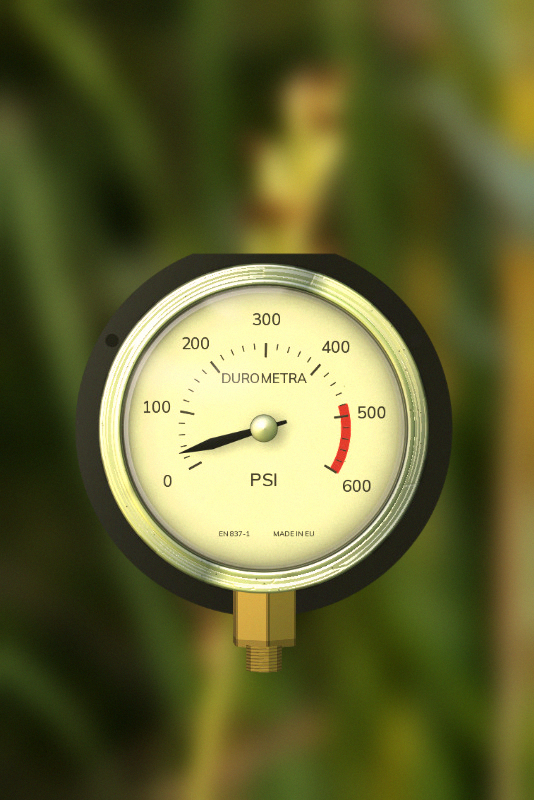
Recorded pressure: 30 psi
